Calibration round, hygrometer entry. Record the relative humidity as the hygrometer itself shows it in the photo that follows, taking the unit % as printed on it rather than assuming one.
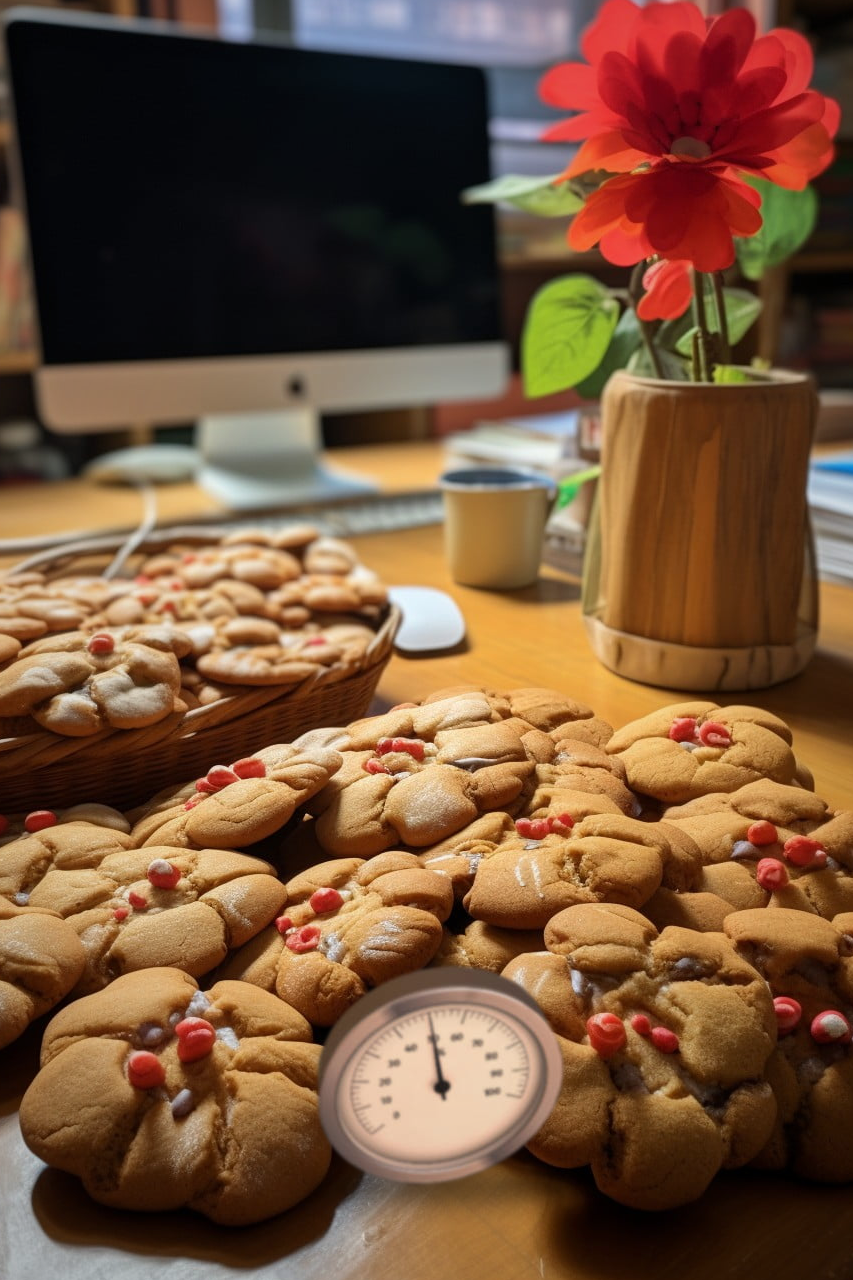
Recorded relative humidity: 50 %
